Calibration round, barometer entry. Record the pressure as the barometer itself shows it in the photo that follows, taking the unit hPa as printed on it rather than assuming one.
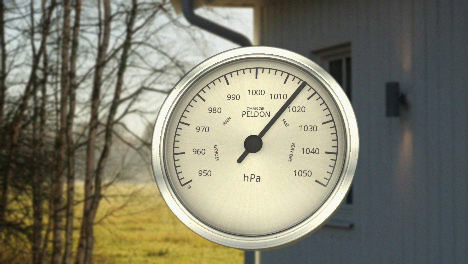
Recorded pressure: 1016 hPa
